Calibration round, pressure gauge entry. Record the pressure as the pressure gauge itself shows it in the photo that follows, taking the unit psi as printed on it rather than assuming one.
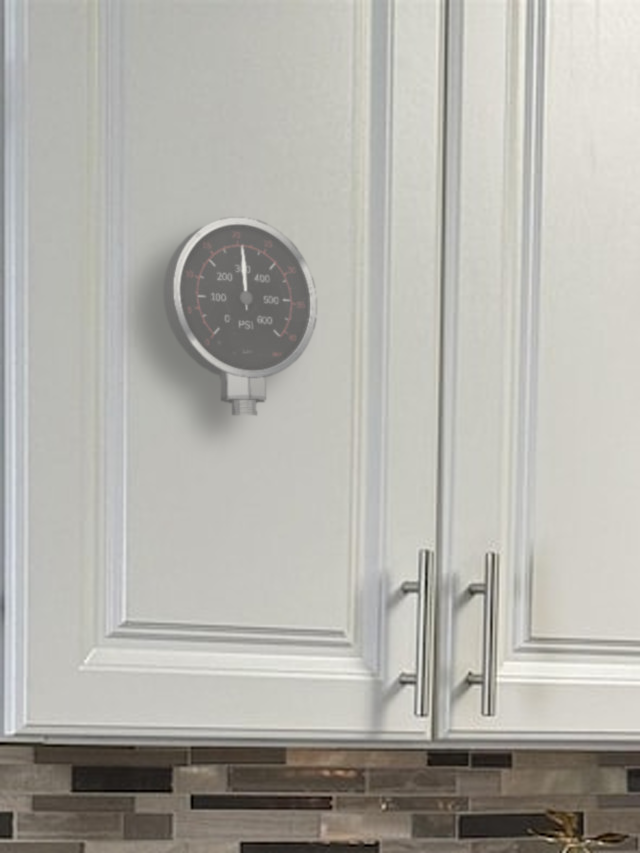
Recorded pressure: 300 psi
